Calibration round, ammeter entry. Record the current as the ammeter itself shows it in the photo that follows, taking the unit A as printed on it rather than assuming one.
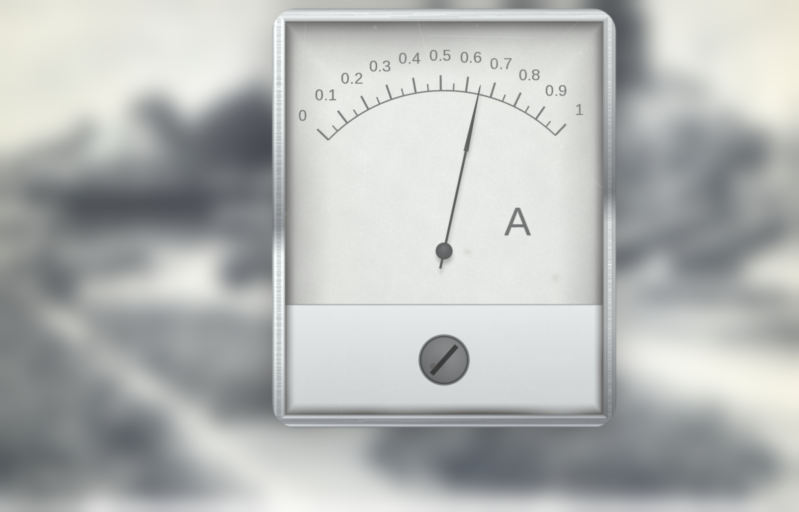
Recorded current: 0.65 A
